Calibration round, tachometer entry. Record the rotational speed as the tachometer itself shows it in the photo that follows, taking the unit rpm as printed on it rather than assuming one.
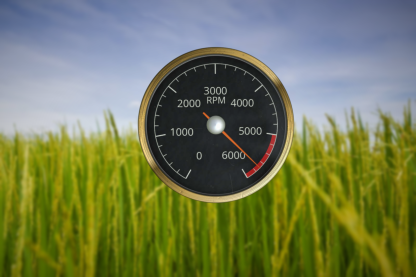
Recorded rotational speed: 5700 rpm
